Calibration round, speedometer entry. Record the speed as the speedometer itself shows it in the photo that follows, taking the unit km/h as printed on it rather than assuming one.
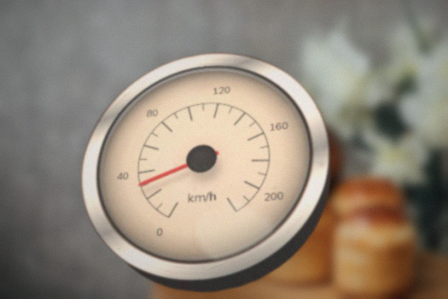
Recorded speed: 30 km/h
